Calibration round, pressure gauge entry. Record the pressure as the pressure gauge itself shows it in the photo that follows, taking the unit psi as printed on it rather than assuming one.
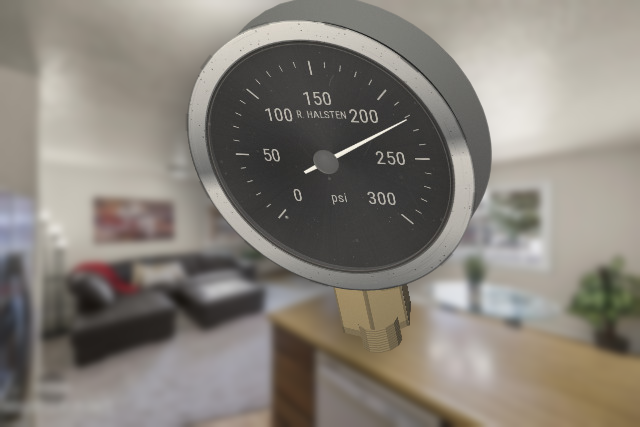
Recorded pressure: 220 psi
